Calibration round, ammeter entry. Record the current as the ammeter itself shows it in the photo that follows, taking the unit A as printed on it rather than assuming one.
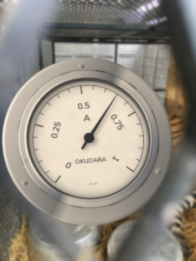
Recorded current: 0.65 A
